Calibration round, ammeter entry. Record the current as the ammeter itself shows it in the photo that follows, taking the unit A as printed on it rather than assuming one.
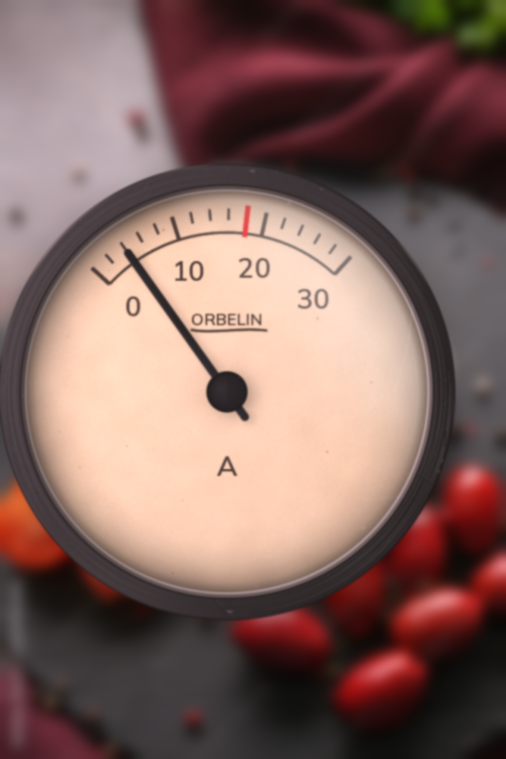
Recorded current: 4 A
